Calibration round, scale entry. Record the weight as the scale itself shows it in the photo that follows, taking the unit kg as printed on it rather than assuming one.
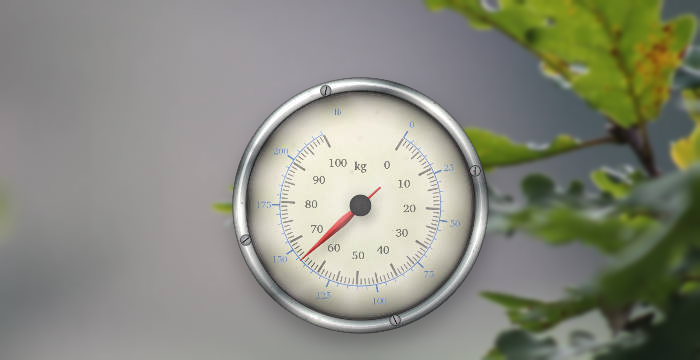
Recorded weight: 65 kg
